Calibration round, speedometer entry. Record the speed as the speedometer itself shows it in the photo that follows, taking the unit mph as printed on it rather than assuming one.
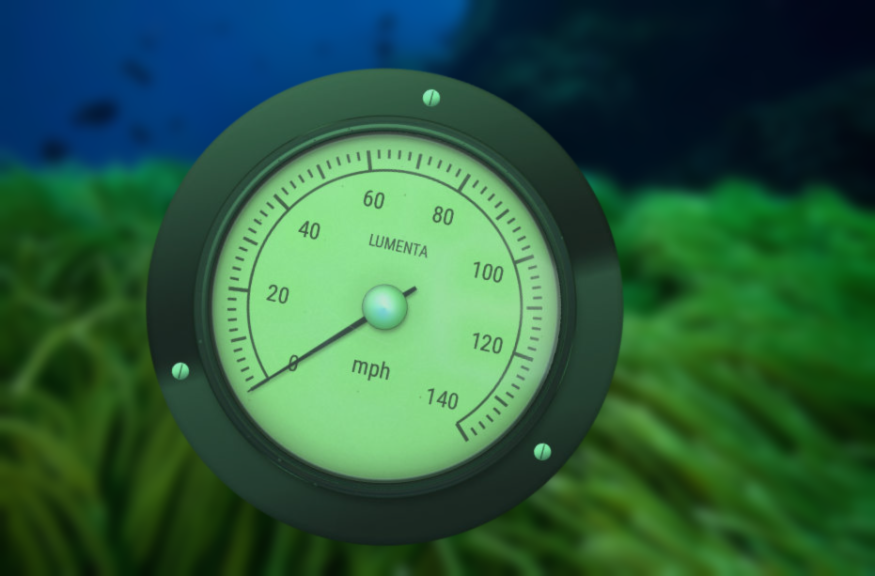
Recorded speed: 0 mph
